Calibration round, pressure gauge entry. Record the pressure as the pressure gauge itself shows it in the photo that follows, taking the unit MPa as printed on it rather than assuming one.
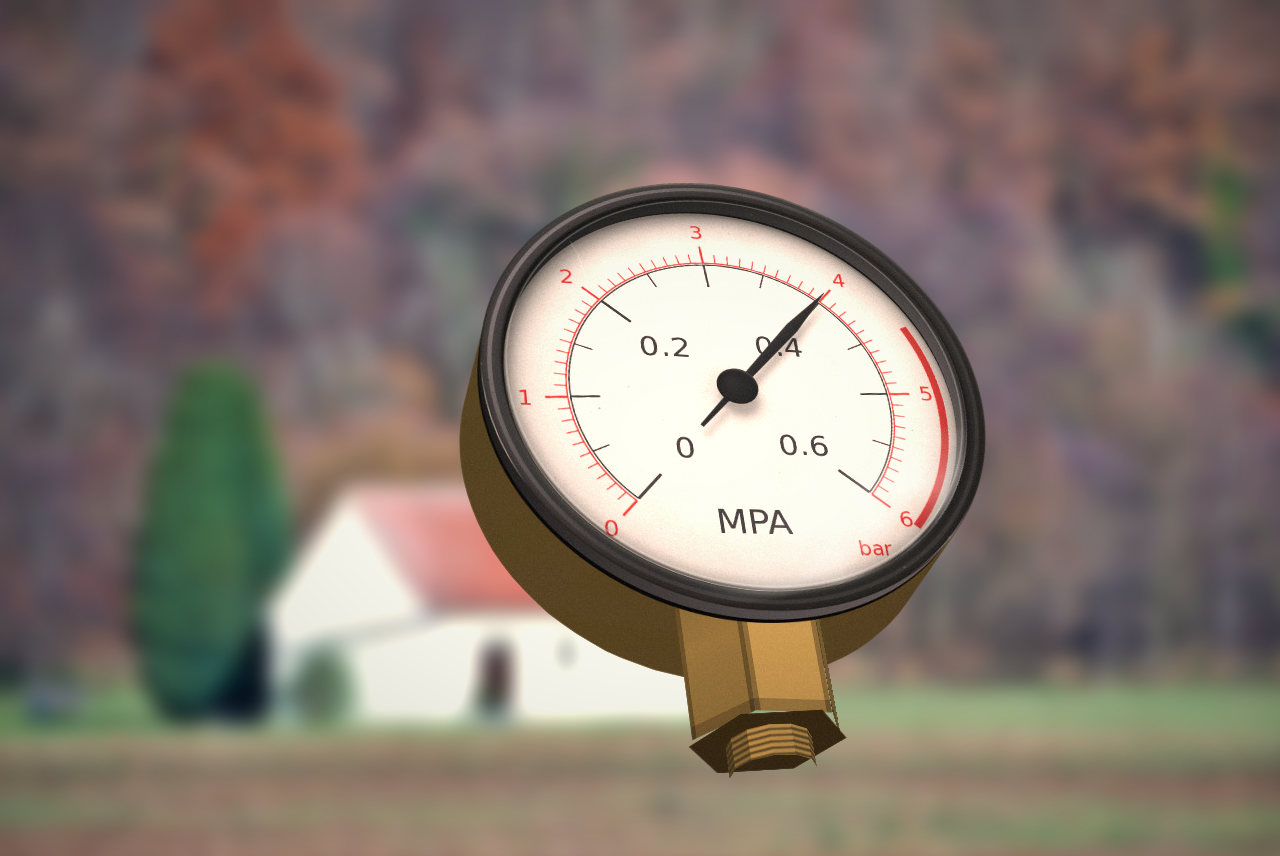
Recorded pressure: 0.4 MPa
